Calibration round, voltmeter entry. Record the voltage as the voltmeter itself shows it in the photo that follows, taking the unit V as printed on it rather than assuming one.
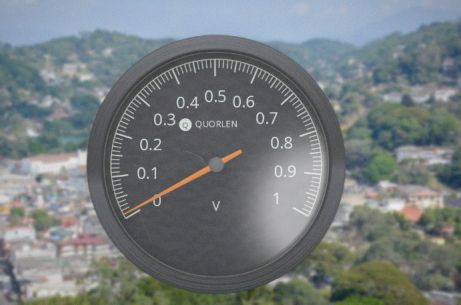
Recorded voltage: 0.01 V
